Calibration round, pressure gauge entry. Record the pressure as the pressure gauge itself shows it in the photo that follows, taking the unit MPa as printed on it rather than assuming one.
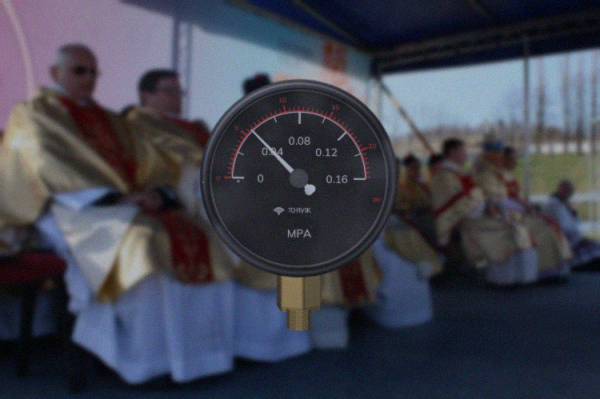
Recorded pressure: 0.04 MPa
